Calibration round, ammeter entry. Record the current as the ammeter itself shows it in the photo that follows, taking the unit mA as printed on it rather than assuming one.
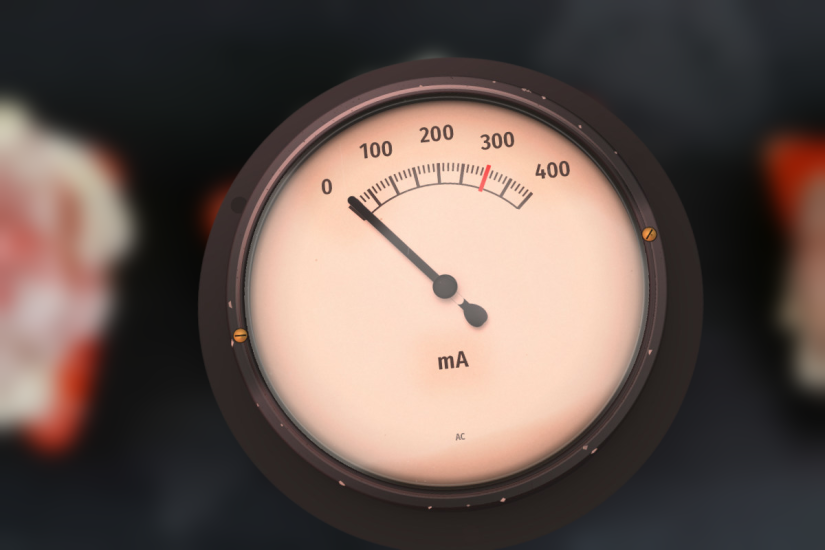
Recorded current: 10 mA
